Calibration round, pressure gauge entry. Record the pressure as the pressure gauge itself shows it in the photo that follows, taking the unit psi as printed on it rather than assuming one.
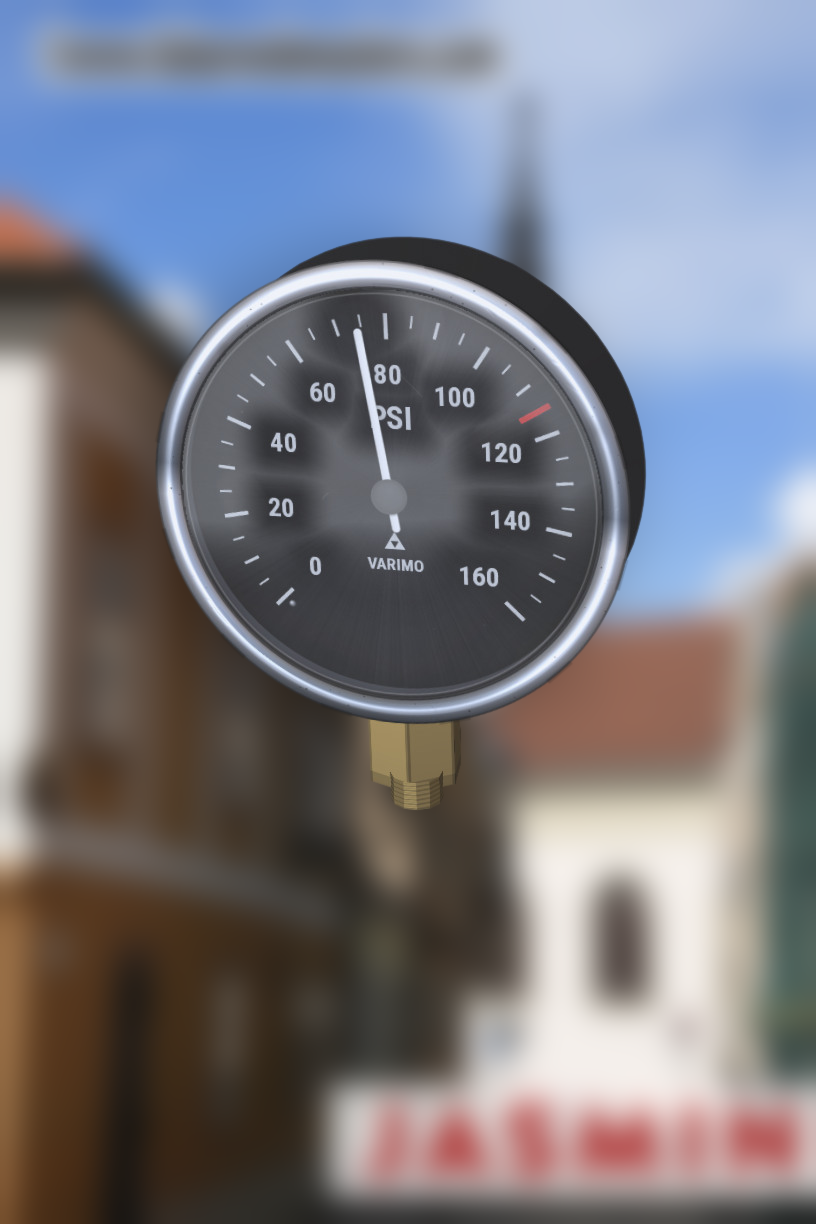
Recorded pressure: 75 psi
